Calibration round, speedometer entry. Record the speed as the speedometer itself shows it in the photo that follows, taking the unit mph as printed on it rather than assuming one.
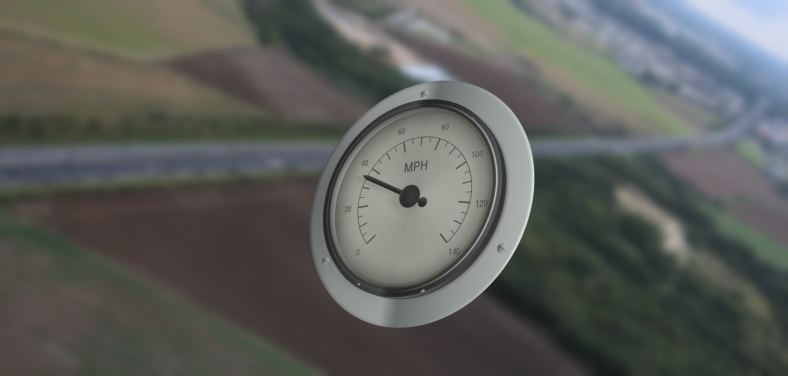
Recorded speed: 35 mph
